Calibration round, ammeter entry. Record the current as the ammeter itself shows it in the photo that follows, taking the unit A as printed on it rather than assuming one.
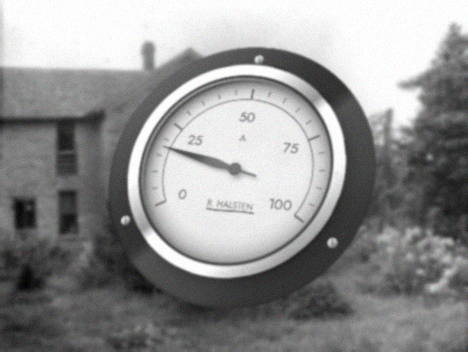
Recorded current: 17.5 A
